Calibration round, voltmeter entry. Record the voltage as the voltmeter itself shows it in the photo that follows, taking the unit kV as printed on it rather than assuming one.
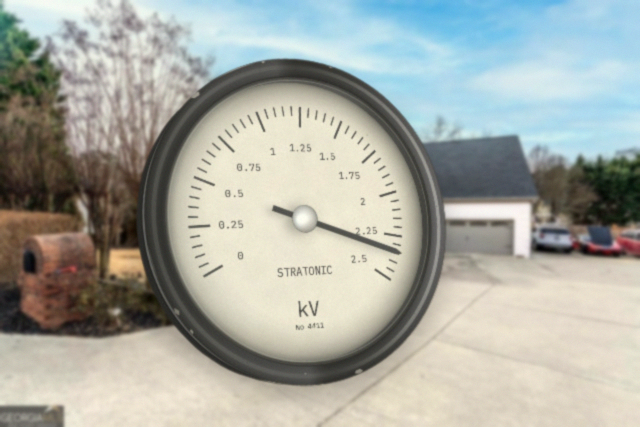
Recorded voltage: 2.35 kV
